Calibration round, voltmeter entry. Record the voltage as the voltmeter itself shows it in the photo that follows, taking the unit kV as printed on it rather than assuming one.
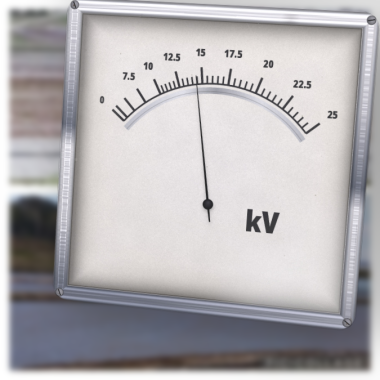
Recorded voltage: 14.5 kV
